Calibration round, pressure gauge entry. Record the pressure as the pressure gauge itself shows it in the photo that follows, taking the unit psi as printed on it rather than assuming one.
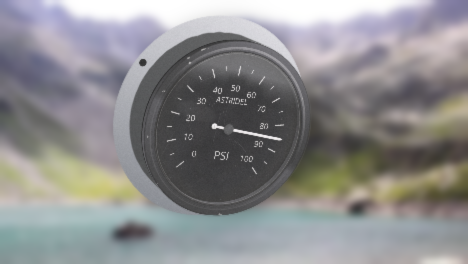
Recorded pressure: 85 psi
